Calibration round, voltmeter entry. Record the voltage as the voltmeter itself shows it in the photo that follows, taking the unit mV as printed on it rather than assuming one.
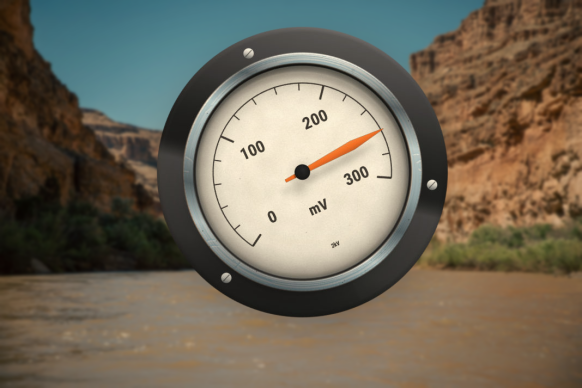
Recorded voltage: 260 mV
